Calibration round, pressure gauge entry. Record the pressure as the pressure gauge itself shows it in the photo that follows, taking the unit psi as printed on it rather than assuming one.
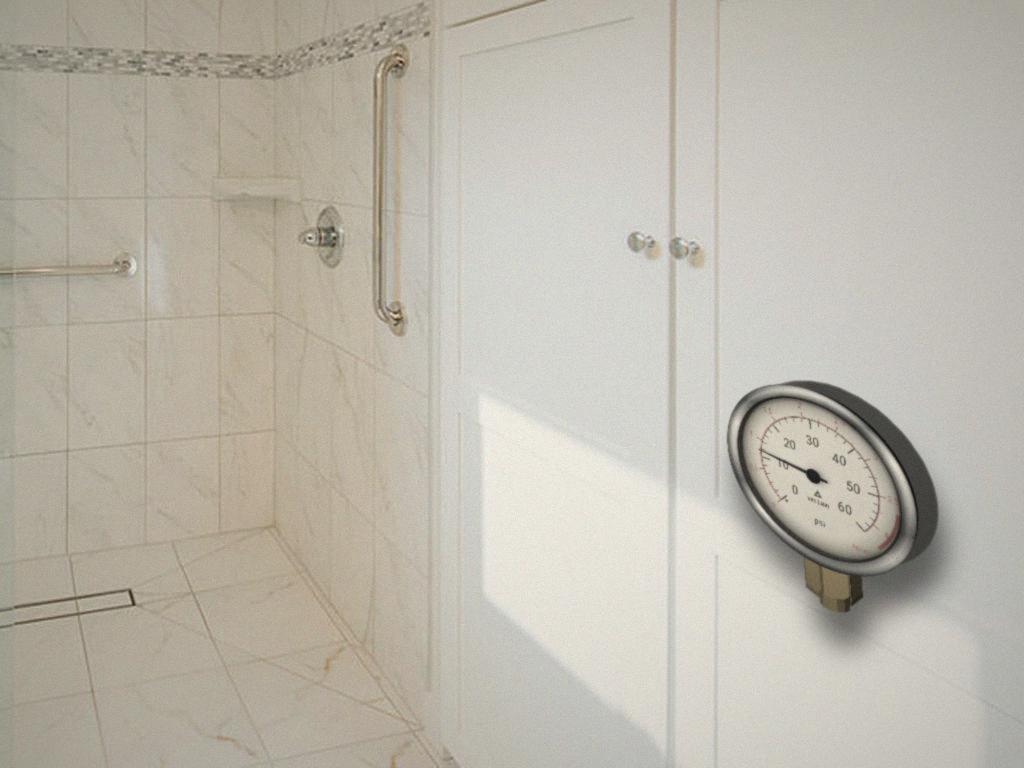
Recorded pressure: 12 psi
